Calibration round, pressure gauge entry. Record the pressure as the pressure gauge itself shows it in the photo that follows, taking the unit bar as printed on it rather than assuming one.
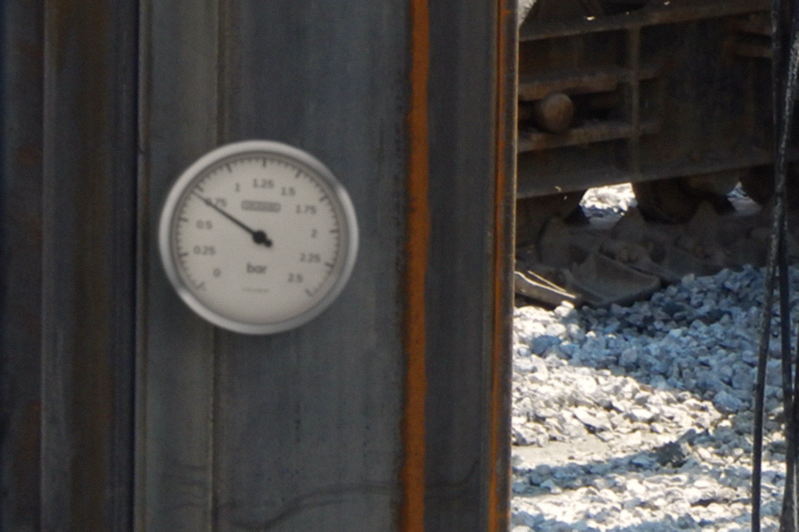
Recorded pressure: 0.7 bar
